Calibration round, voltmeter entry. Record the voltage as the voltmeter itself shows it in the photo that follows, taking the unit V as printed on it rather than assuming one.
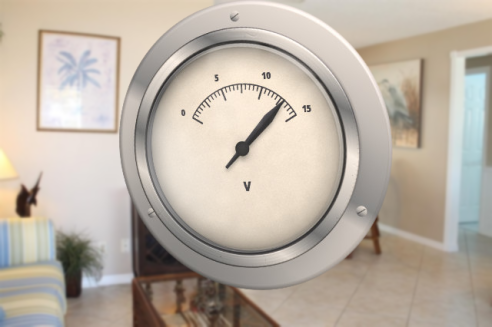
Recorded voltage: 13 V
